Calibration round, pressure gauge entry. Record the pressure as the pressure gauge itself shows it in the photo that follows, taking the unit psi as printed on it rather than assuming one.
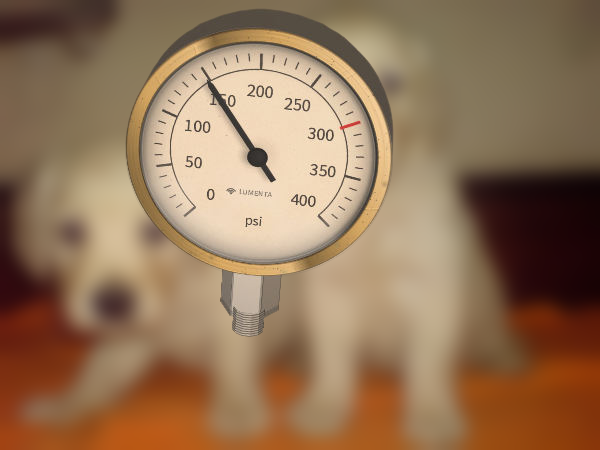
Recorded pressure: 150 psi
